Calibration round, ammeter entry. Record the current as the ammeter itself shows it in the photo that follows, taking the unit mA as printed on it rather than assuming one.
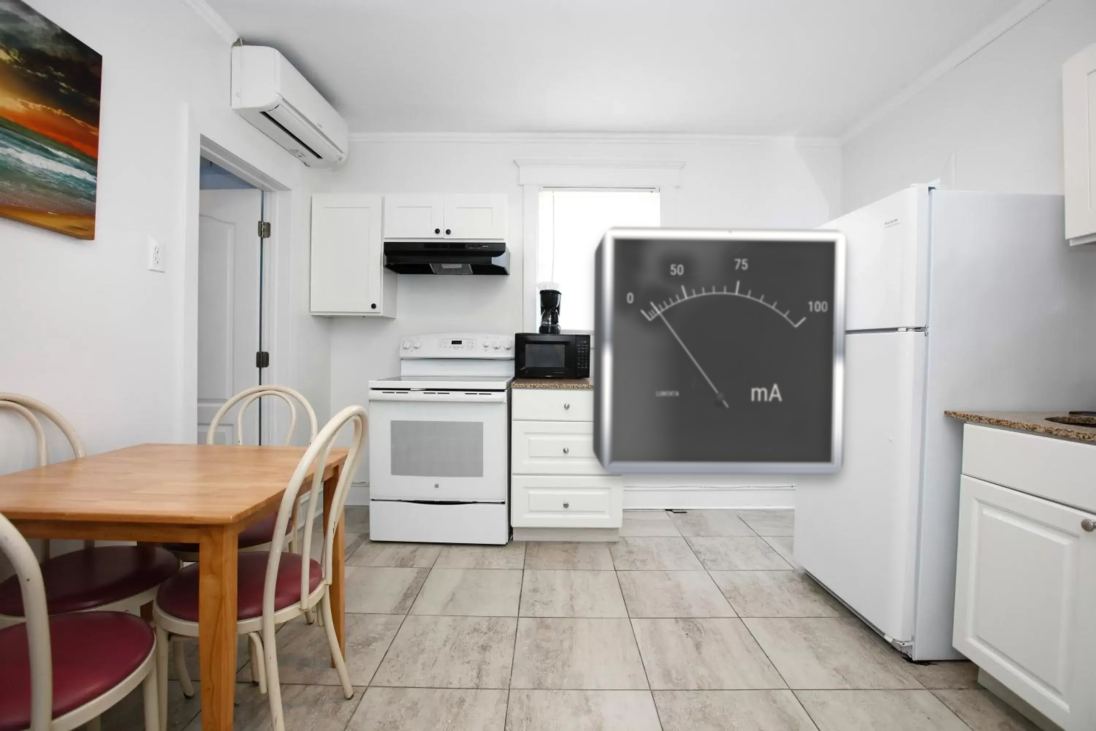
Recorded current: 25 mA
